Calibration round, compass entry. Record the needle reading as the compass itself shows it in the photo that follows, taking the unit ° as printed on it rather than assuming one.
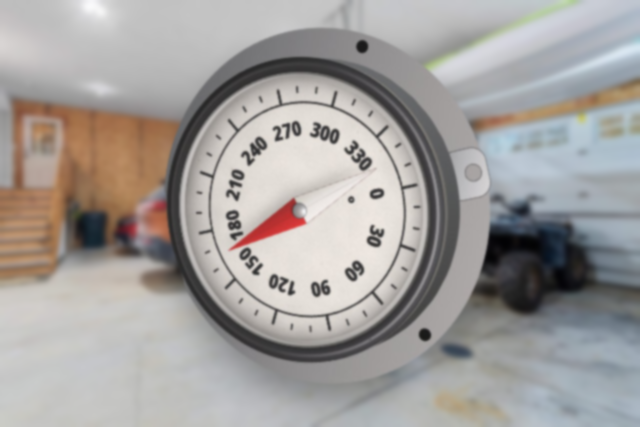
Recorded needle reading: 165 °
